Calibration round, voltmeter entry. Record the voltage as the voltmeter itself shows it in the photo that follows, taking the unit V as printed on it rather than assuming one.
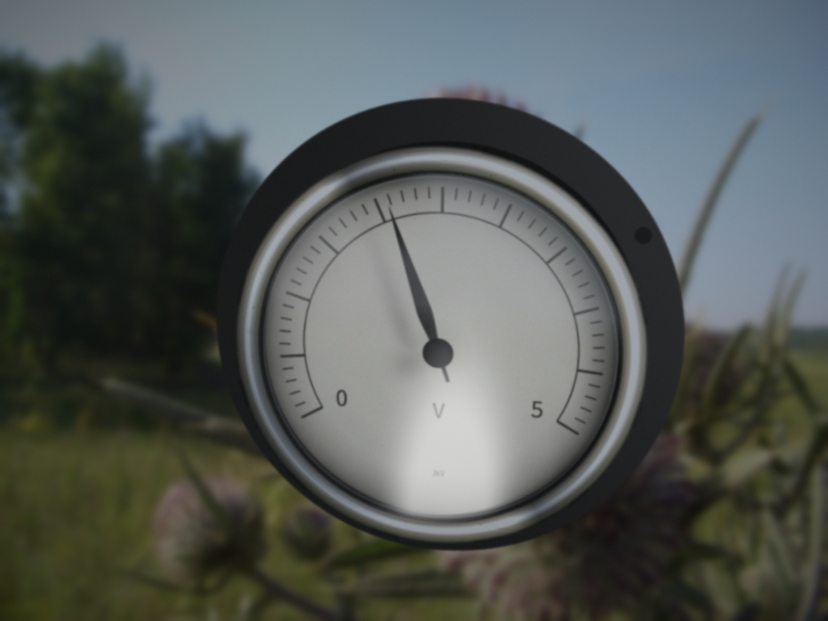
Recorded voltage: 2.1 V
